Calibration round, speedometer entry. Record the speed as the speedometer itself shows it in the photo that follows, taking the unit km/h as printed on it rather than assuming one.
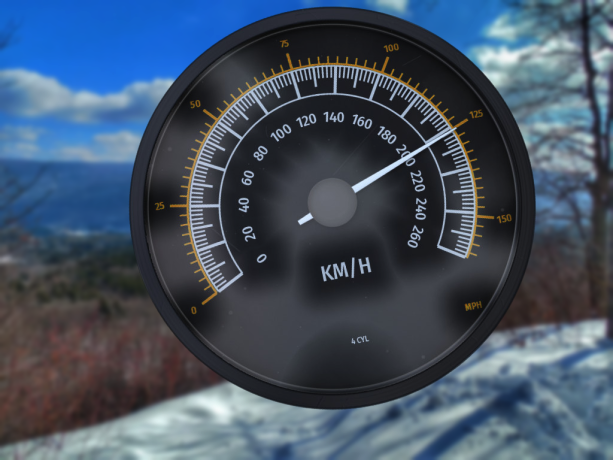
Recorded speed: 202 km/h
